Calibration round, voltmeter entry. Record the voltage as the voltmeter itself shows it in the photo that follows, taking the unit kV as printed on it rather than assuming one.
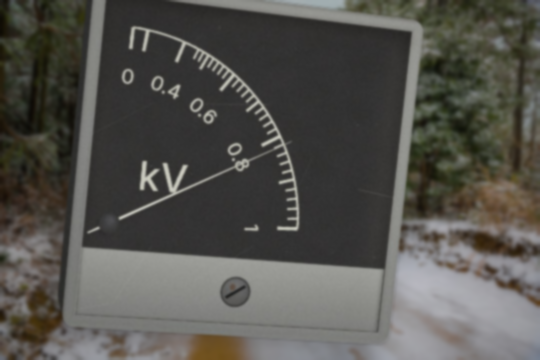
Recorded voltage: 0.82 kV
